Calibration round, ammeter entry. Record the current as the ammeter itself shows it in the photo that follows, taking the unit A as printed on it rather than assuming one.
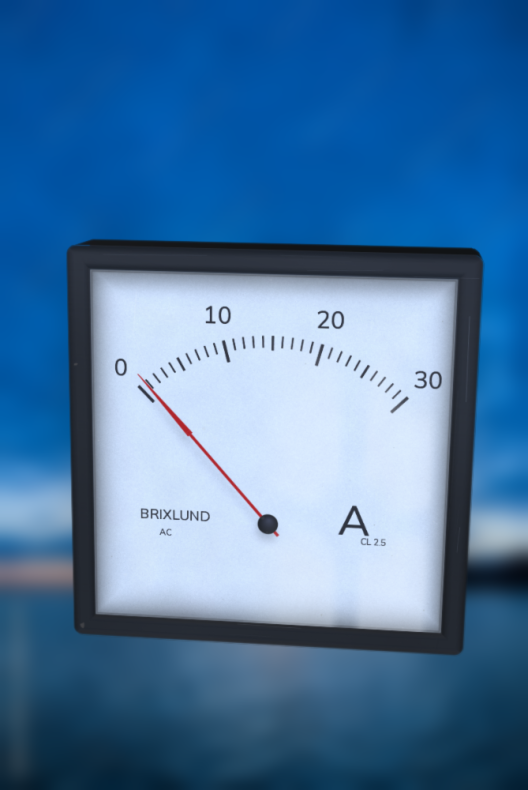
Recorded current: 1 A
